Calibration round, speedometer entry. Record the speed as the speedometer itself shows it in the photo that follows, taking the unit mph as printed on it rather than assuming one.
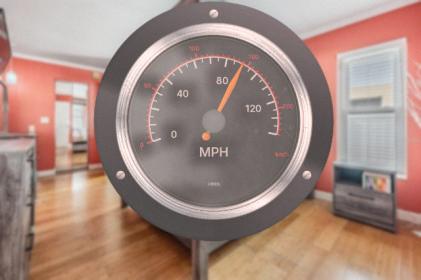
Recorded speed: 90 mph
